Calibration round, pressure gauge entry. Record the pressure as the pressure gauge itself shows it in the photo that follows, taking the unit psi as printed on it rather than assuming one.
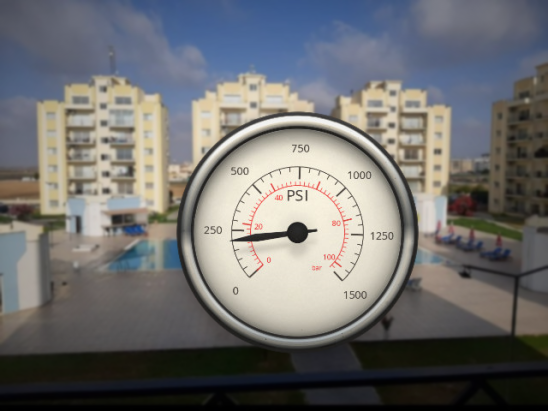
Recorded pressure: 200 psi
